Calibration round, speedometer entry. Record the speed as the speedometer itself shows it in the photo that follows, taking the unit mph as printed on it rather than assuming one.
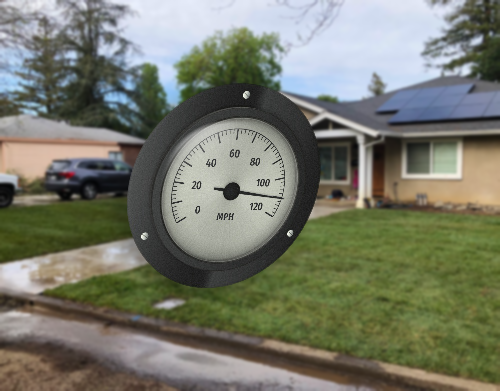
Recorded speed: 110 mph
